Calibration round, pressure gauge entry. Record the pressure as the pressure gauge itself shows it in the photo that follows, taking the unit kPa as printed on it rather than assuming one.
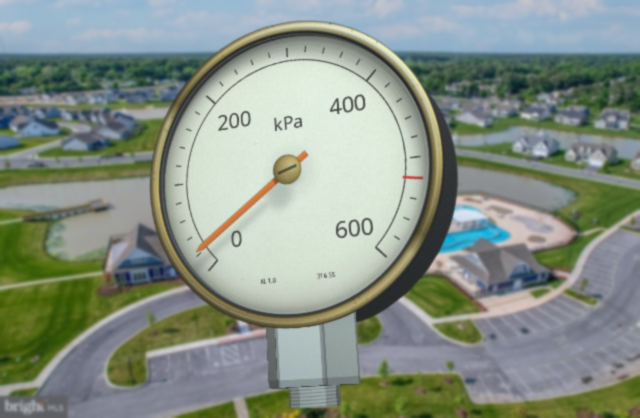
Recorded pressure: 20 kPa
